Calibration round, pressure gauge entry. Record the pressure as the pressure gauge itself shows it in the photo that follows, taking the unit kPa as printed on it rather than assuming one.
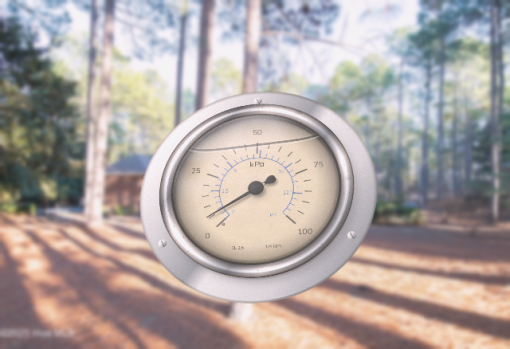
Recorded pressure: 5 kPa
